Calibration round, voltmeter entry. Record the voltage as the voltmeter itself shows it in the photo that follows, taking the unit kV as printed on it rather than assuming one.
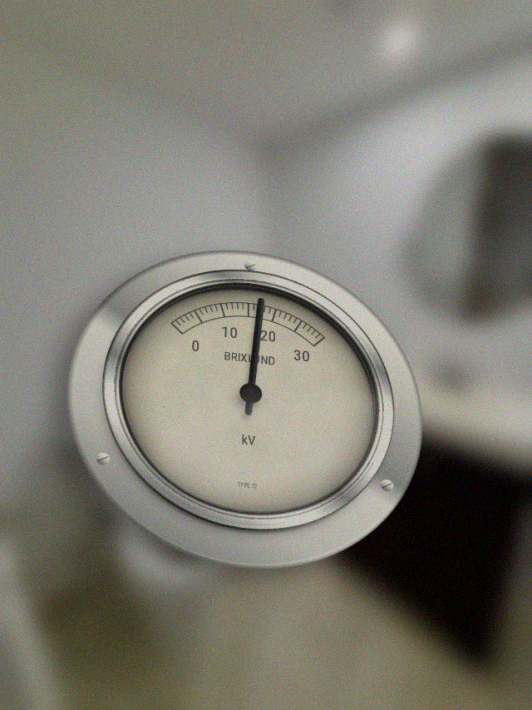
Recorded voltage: 17 kV
